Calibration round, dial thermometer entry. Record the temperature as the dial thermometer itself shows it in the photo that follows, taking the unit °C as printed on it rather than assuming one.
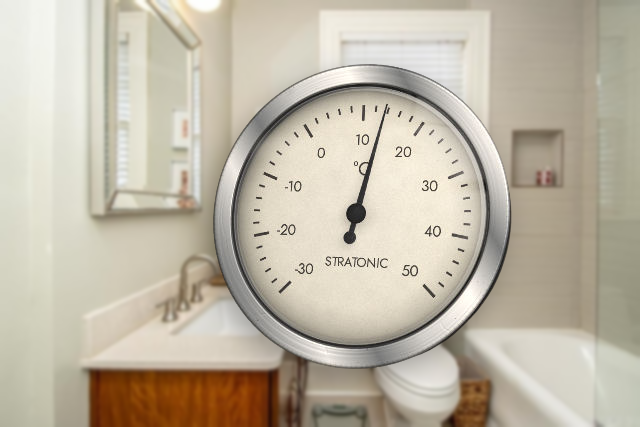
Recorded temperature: 14 °C
